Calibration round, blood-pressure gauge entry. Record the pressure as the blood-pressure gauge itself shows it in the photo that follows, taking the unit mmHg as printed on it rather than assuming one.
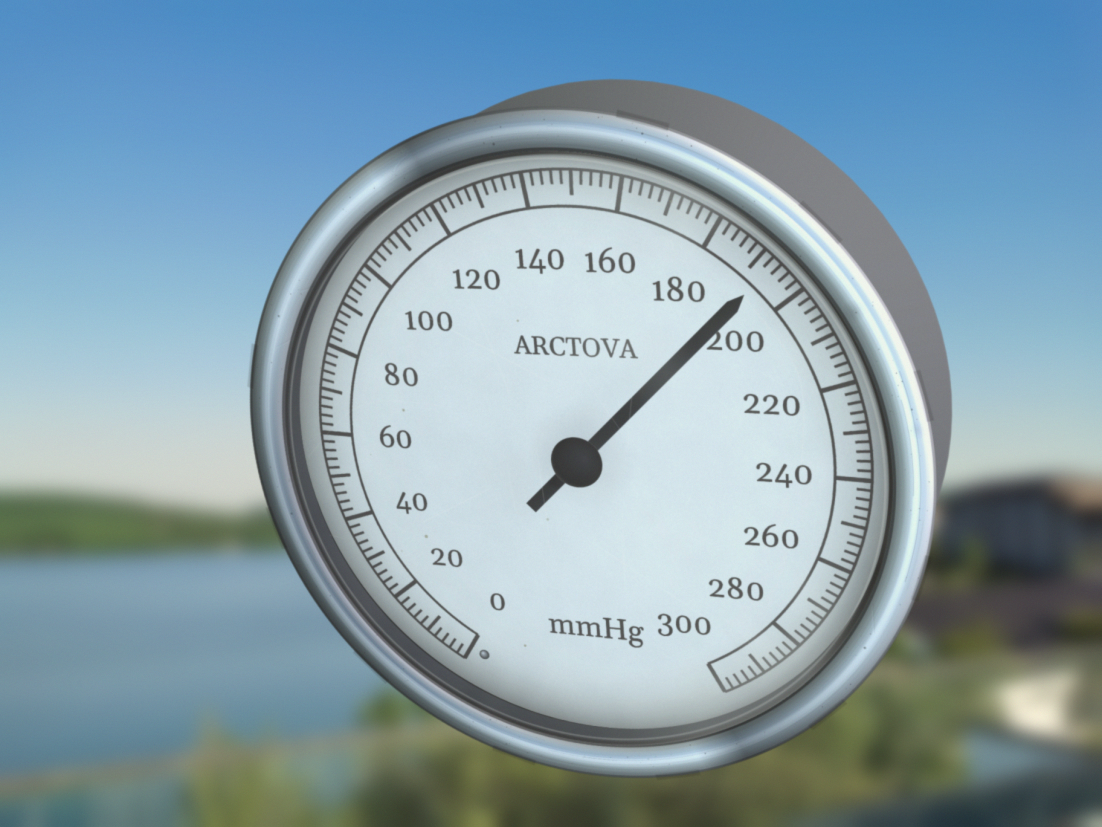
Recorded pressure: 193 mmHg
